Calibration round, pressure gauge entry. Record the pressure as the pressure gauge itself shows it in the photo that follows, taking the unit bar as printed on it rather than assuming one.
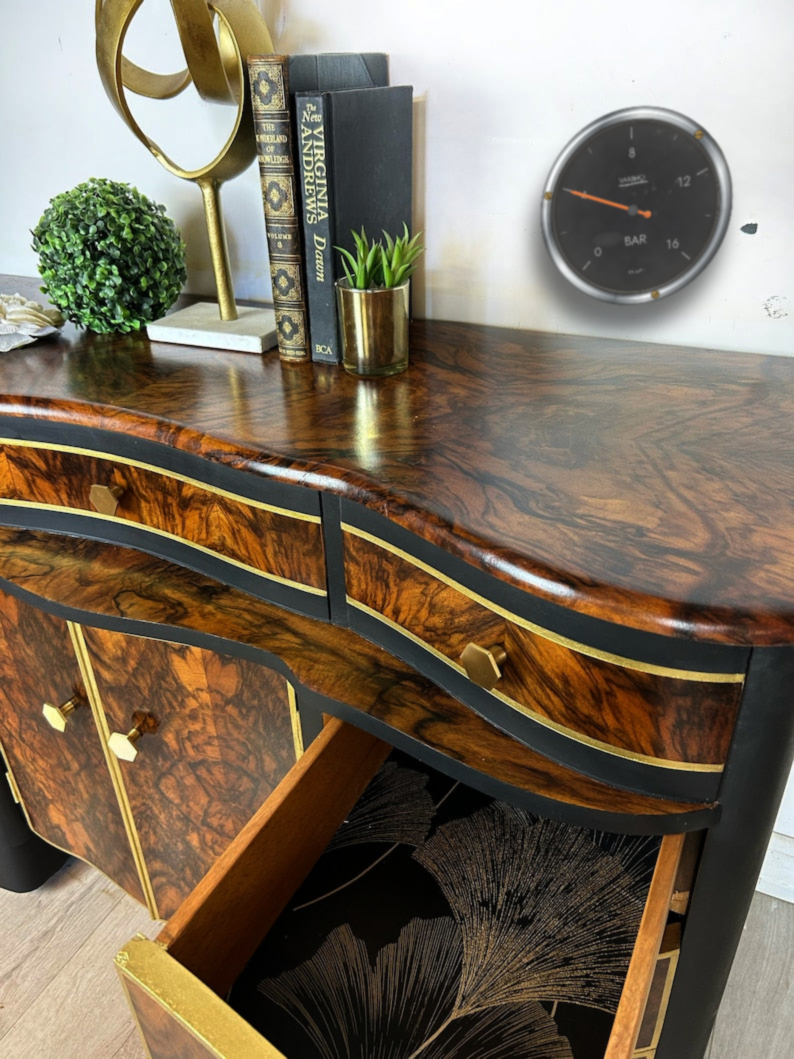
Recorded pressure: 4 bar
